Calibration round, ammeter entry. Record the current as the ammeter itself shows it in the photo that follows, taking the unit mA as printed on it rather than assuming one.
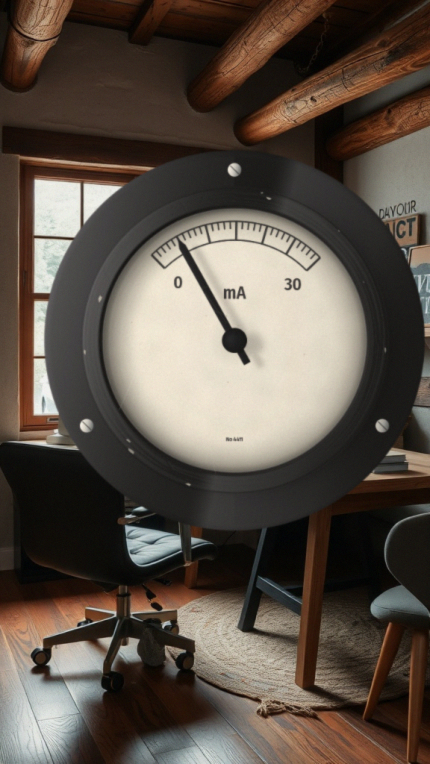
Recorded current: 5 mA
